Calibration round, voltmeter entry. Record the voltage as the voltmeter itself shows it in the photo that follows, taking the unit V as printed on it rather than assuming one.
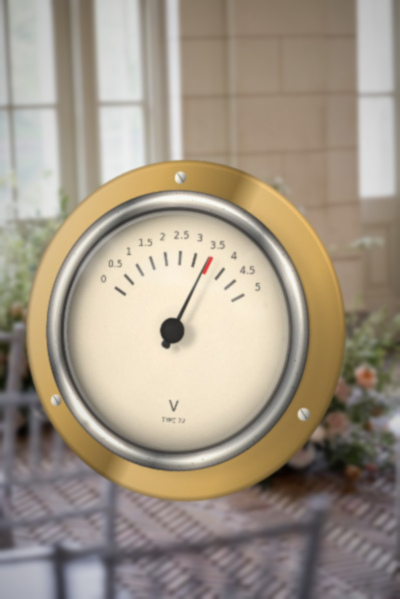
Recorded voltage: 3.5 V
